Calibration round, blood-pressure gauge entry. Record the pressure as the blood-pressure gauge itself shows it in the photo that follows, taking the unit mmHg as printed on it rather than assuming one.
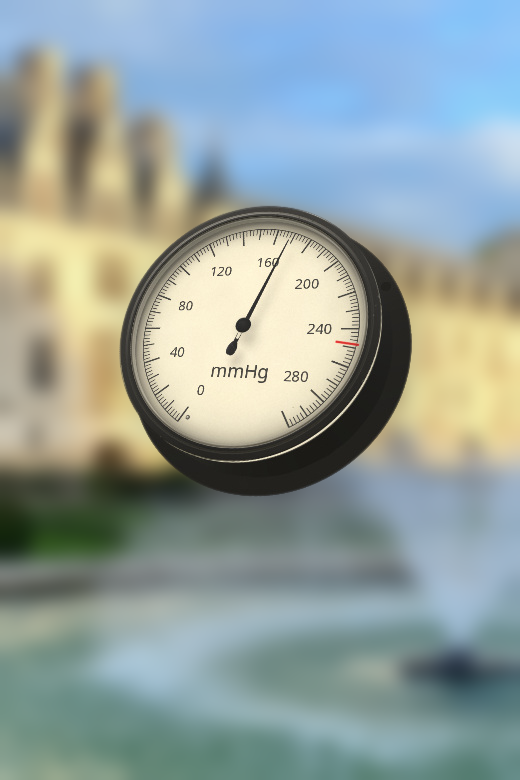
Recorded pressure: 170 mmHg
